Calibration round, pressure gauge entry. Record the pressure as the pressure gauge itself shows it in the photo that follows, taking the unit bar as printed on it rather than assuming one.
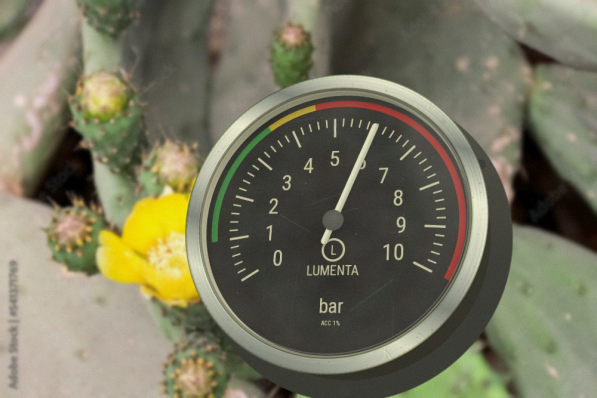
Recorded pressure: 6 bar
